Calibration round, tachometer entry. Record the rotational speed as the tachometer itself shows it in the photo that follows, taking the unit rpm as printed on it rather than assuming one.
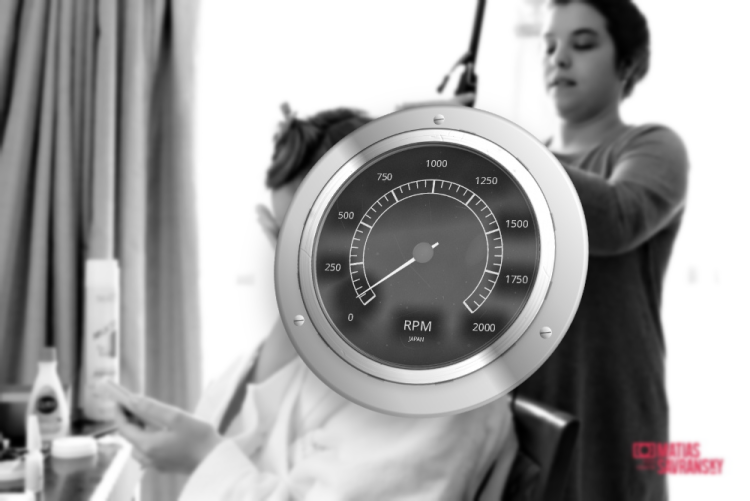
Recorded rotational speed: 50 rpm
